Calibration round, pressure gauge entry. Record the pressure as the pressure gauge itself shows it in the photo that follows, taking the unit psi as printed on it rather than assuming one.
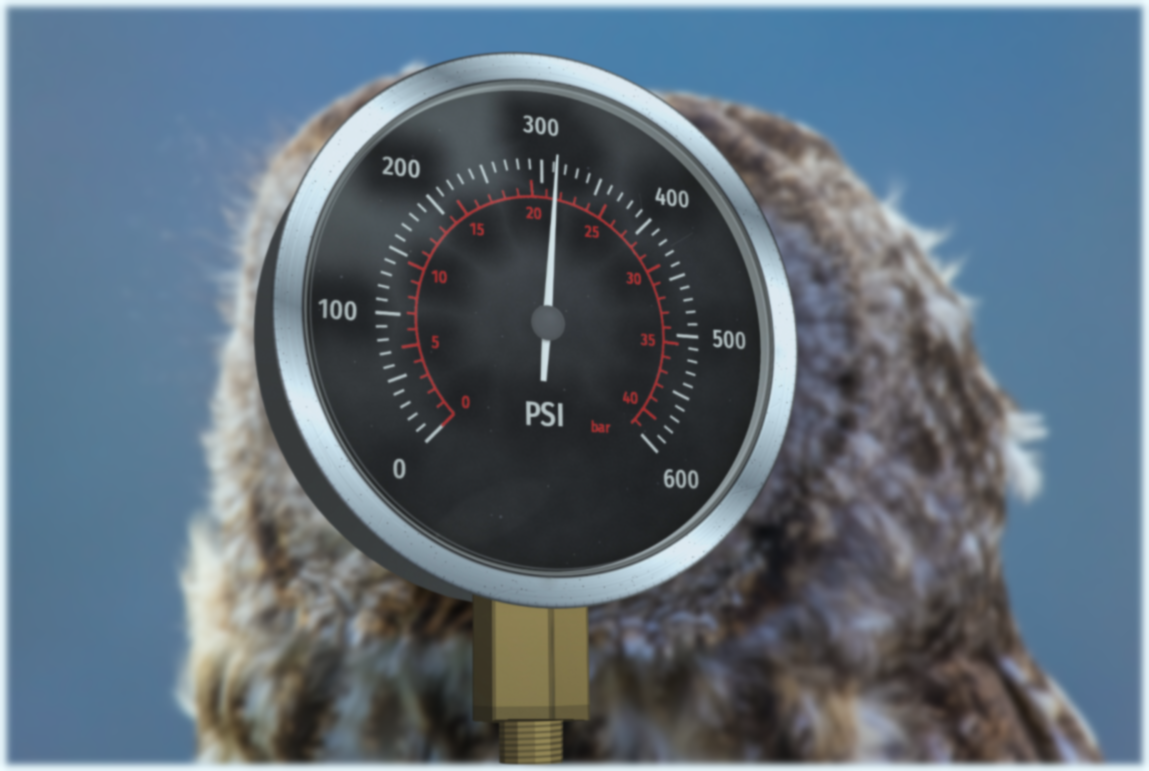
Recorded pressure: 310 psi
